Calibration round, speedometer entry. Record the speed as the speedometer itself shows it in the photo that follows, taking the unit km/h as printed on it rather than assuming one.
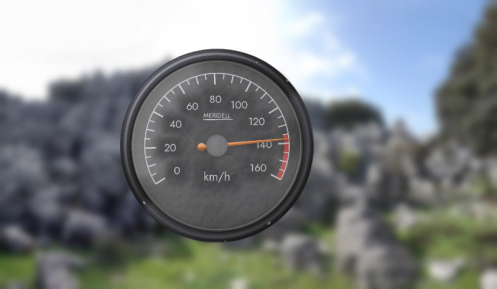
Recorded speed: 137.5 km/h
